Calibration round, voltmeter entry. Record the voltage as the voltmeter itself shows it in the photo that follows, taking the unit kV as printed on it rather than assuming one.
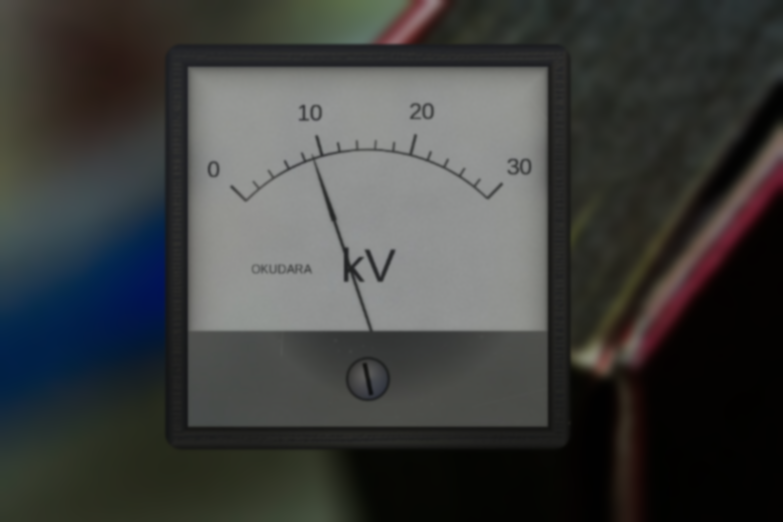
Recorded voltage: 9 kV
